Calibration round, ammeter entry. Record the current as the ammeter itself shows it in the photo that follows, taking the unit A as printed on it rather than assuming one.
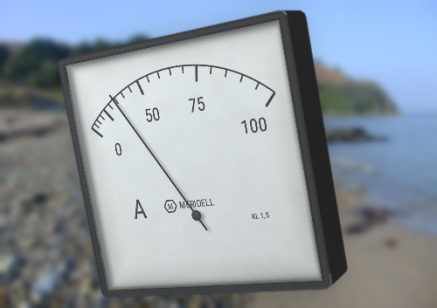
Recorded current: 35 A
